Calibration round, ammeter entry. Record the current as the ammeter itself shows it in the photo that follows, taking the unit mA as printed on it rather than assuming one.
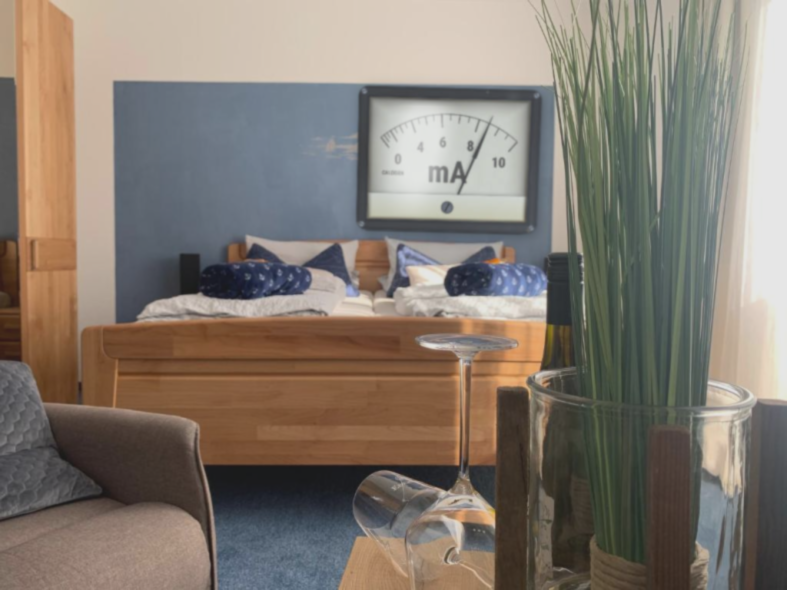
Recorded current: 8.5 mA
